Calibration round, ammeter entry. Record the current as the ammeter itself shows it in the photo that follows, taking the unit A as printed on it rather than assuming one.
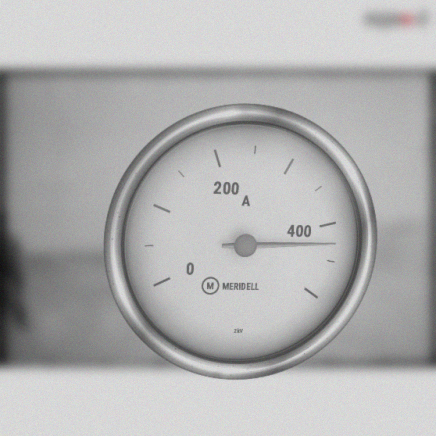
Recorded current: 425 A
